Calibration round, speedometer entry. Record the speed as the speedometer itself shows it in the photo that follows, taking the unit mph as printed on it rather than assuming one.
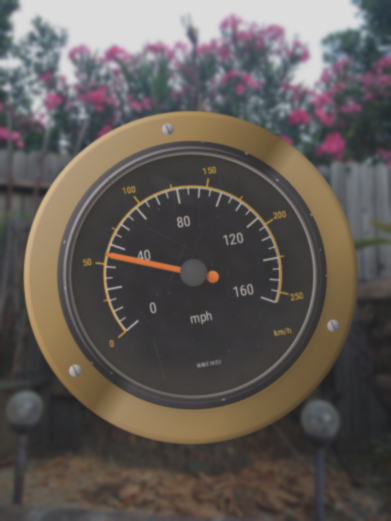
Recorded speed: 35 mph
